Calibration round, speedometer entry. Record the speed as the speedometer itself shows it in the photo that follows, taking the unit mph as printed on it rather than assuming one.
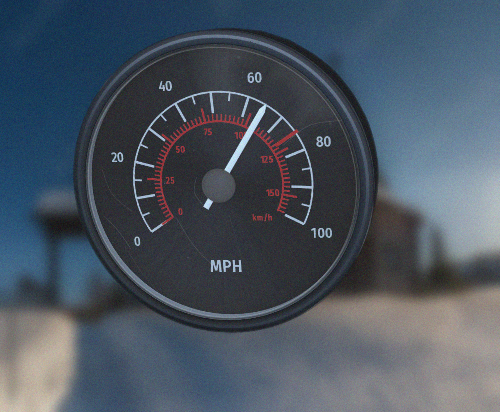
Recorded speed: 65 mph
